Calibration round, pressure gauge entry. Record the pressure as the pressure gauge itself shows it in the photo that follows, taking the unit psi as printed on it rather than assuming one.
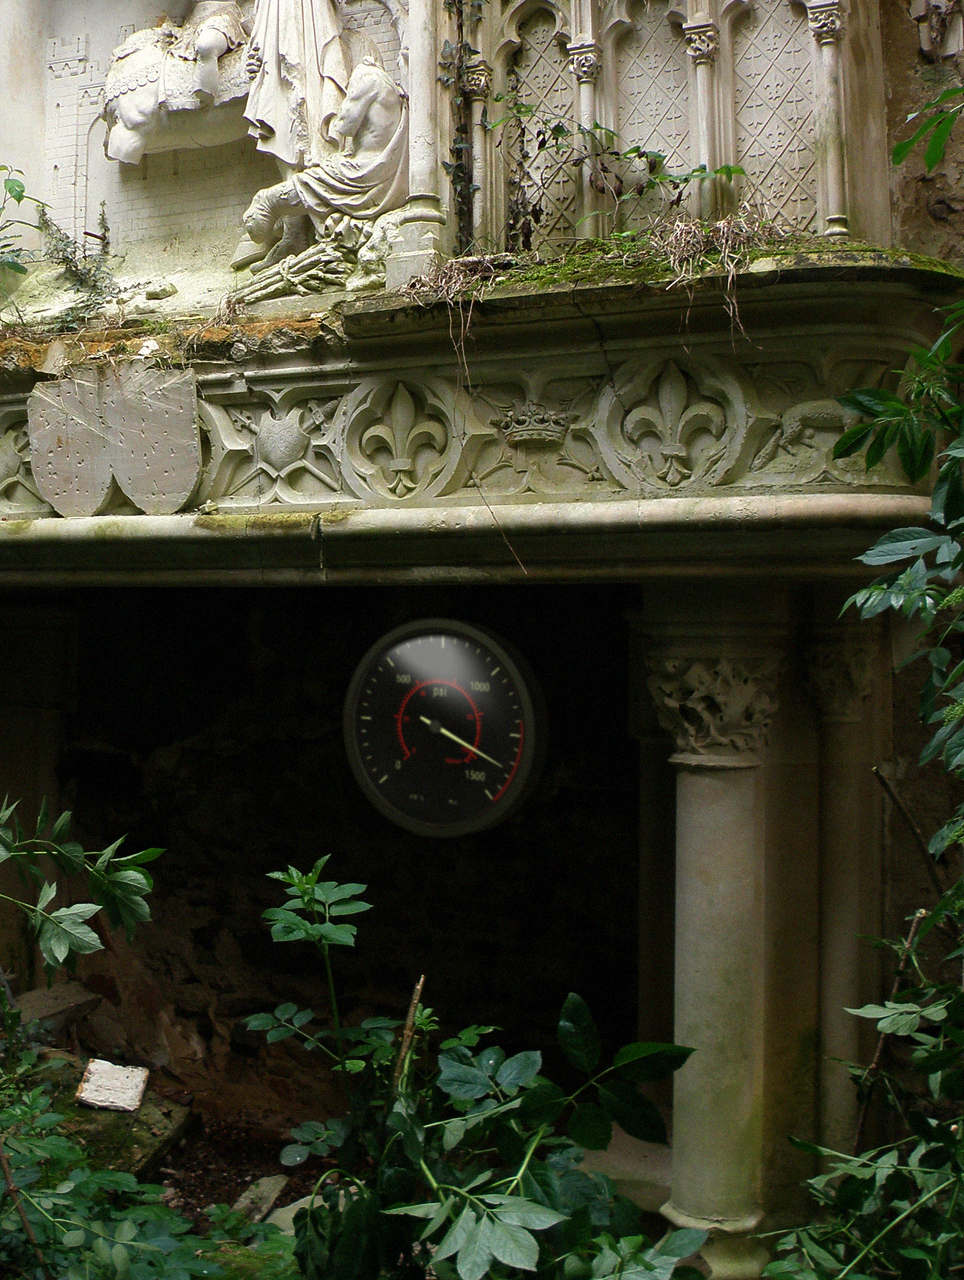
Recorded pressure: 1375 psi
